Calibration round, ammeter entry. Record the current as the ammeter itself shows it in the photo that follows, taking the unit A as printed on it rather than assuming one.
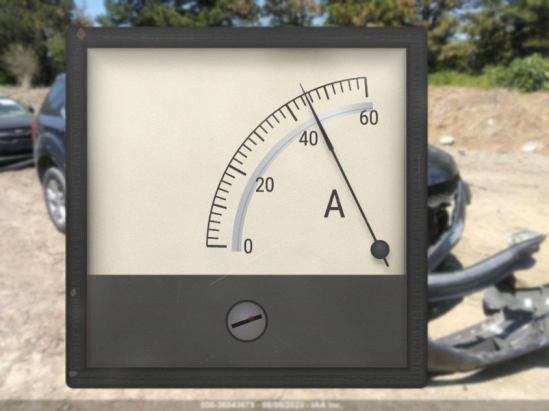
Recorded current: 45 A
